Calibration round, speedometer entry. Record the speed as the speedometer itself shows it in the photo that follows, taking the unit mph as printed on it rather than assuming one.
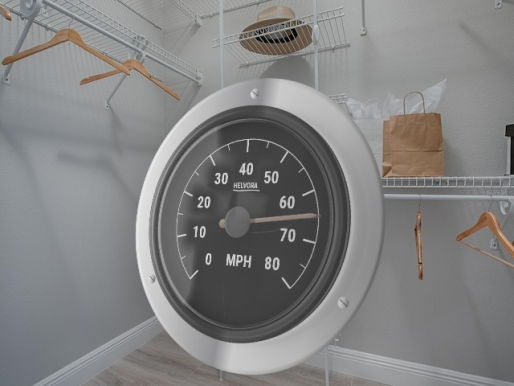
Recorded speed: 65 mph
